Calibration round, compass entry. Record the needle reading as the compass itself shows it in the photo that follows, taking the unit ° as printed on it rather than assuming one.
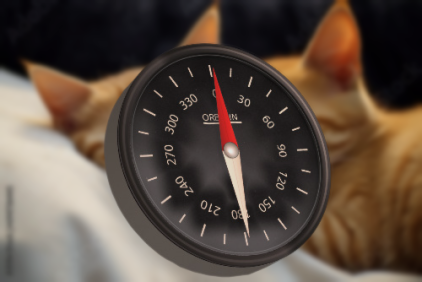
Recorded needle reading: 0 °
